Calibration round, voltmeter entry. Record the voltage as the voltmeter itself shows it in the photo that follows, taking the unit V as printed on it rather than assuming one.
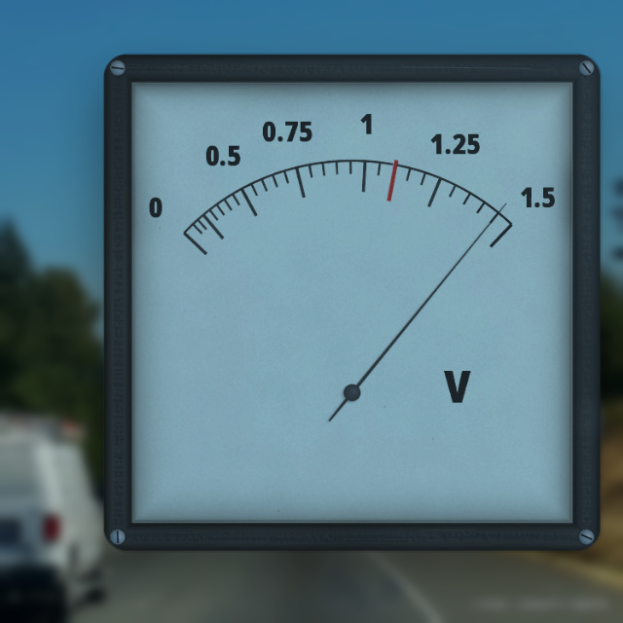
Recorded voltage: 1.45 V
